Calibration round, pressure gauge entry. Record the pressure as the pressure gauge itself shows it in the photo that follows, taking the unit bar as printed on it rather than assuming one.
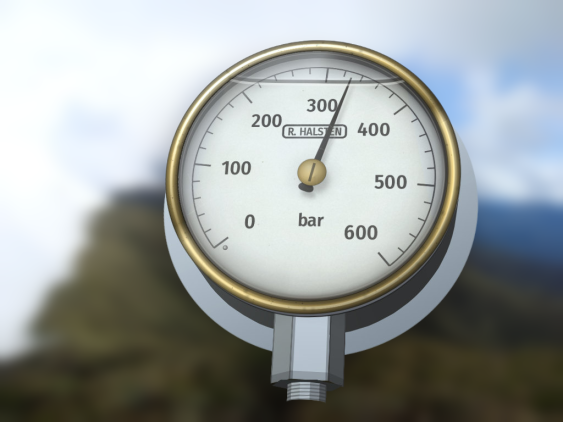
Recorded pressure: 330 bar
